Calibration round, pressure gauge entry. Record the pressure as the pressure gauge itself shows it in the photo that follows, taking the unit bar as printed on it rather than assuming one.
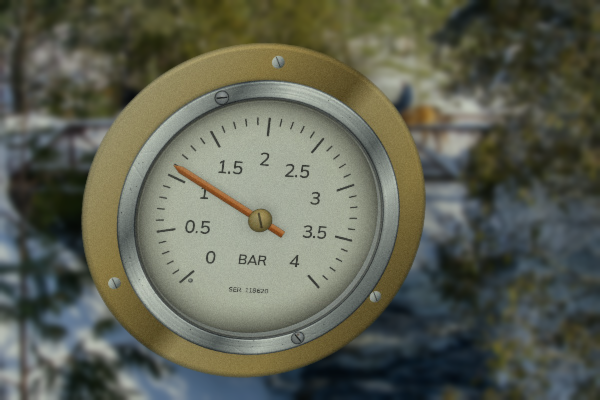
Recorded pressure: 1.1 bar
